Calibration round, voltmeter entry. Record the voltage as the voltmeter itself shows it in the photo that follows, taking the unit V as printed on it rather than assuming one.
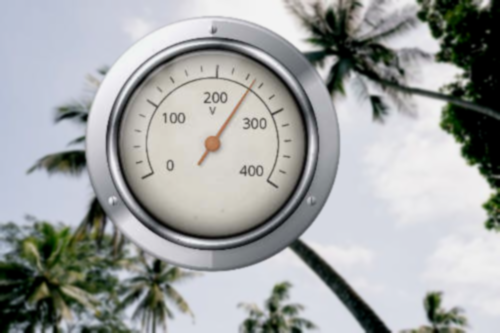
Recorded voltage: 250 V
